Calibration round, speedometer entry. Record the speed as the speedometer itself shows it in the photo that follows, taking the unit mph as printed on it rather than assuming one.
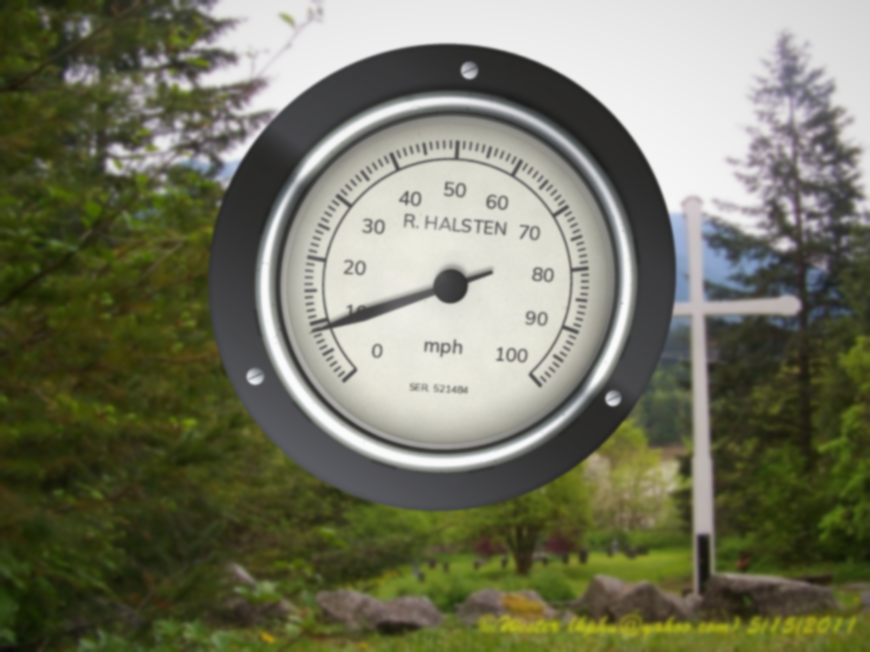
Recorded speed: 9 mph
